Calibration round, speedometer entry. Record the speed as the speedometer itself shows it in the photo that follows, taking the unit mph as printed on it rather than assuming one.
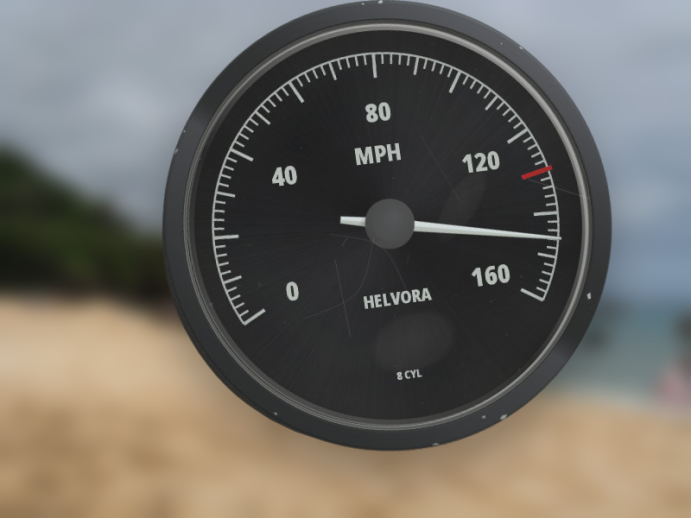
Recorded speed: 146 mph
